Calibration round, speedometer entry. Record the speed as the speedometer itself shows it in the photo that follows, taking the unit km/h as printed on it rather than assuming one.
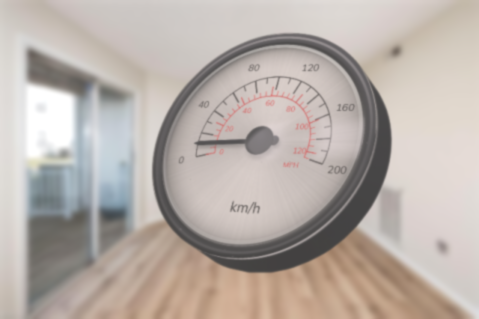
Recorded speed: 10 km/h
